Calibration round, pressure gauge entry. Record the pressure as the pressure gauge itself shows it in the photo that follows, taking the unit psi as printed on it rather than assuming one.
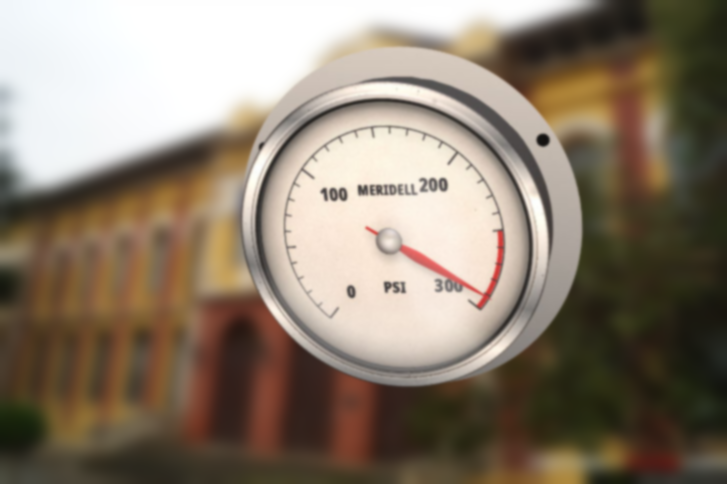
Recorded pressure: 290 psi
